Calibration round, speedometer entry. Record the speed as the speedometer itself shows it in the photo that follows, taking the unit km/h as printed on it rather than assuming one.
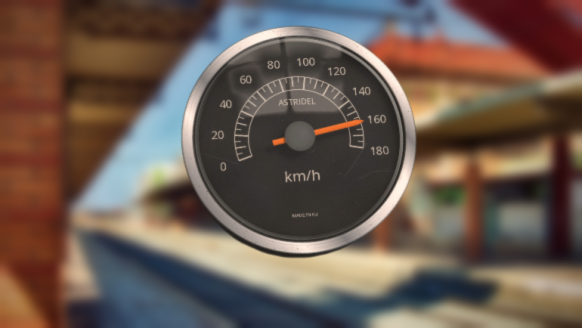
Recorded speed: 160 km/h
